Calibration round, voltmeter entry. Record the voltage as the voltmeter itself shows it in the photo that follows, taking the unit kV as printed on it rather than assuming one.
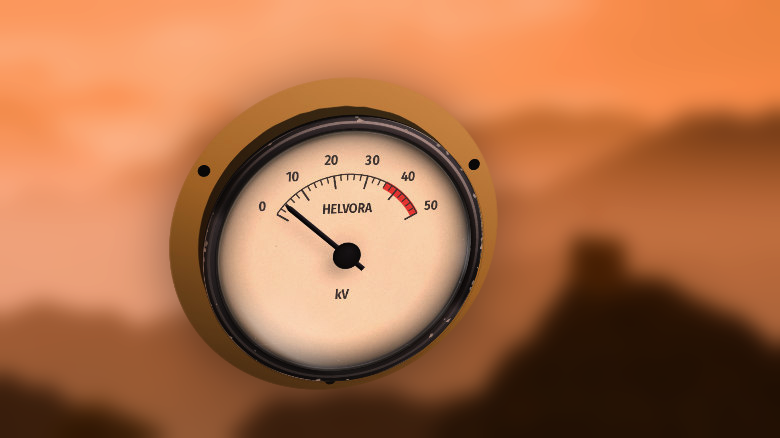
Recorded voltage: 4 kV
